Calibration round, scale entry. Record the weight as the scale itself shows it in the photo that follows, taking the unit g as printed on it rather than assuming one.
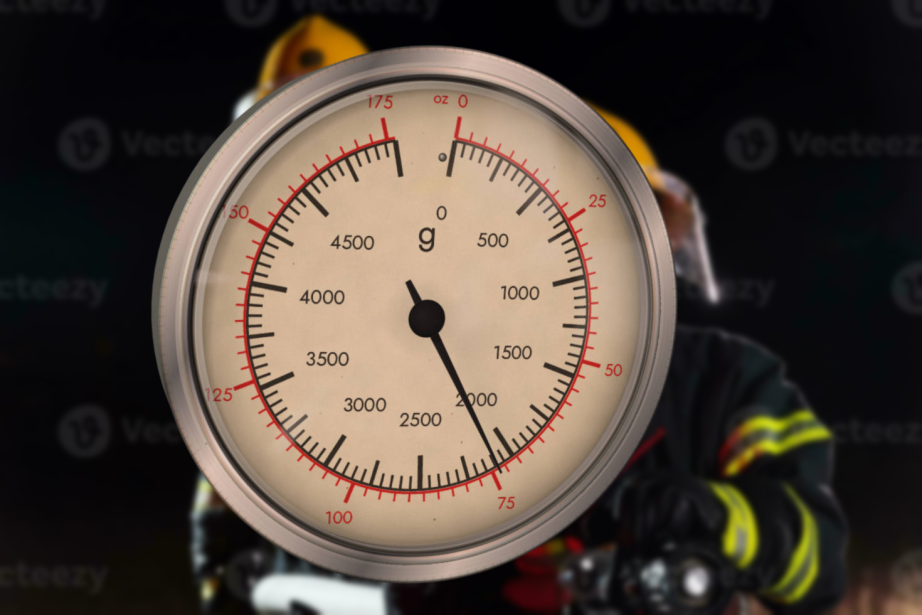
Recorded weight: 2100 g
